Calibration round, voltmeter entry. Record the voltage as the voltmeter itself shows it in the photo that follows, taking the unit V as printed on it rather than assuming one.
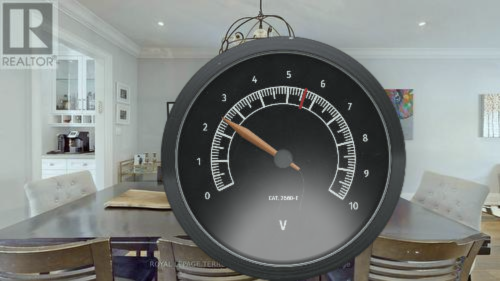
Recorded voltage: 2.5 V
